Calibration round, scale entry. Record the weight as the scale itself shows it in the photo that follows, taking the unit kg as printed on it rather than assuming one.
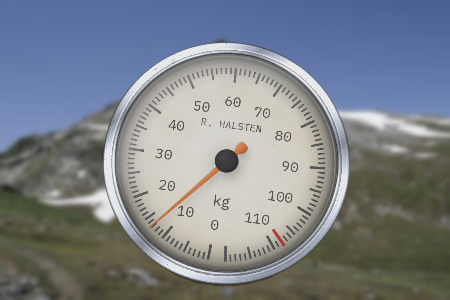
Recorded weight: 13 kg
